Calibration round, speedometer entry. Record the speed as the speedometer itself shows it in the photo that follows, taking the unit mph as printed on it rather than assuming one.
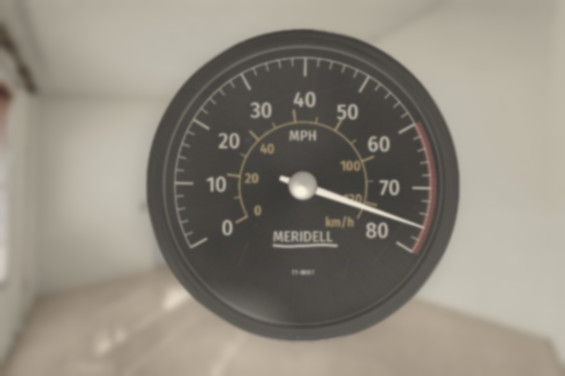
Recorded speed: 76 mph
